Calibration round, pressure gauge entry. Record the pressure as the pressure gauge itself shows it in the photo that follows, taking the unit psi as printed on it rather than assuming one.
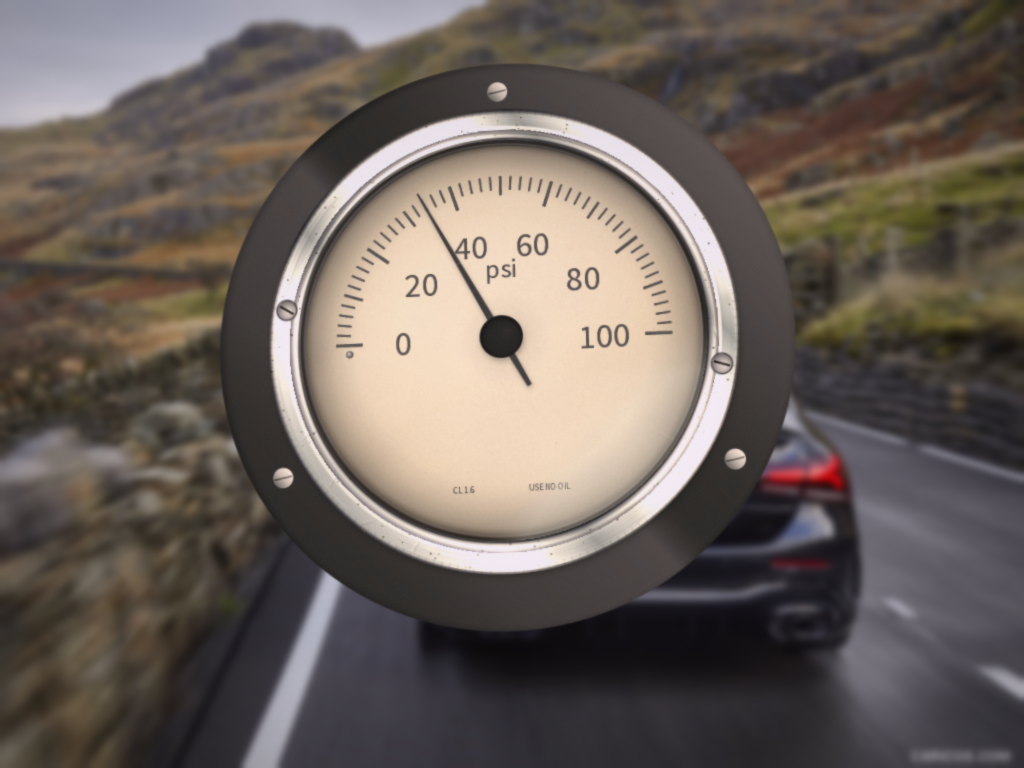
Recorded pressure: 34 psi
